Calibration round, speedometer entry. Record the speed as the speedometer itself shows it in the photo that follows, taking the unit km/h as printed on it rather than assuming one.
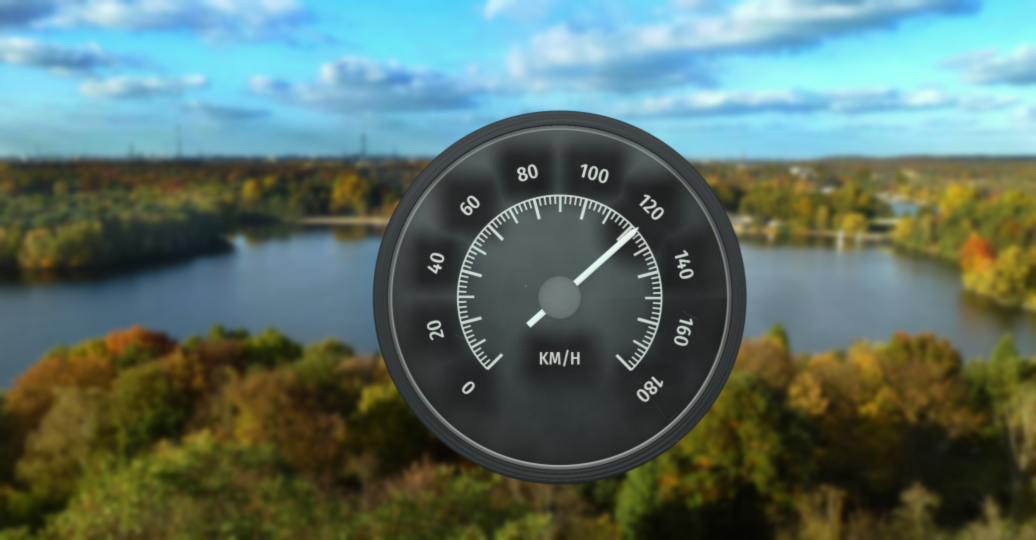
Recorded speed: 122 km/h
